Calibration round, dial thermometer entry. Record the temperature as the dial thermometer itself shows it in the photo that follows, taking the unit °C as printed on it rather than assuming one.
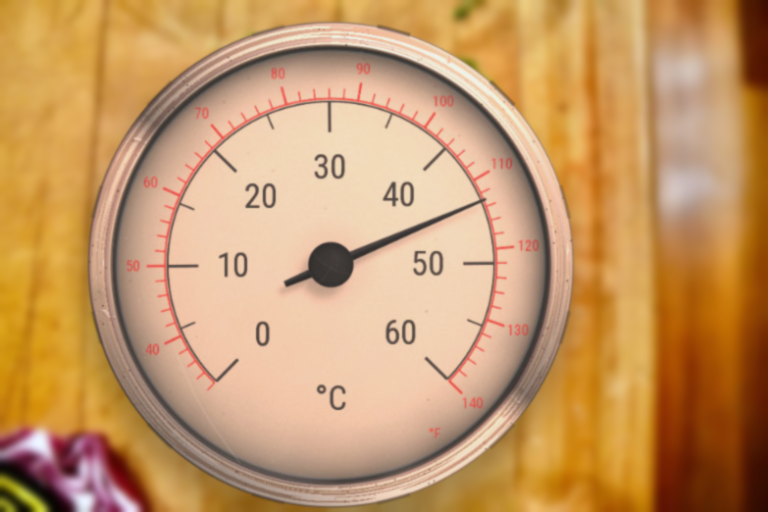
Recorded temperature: 45 °C
